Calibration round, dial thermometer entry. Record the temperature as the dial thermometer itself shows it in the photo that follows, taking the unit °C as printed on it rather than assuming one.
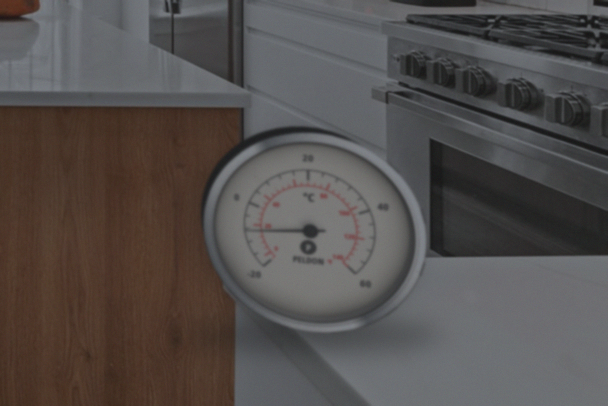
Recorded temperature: -8 °C
